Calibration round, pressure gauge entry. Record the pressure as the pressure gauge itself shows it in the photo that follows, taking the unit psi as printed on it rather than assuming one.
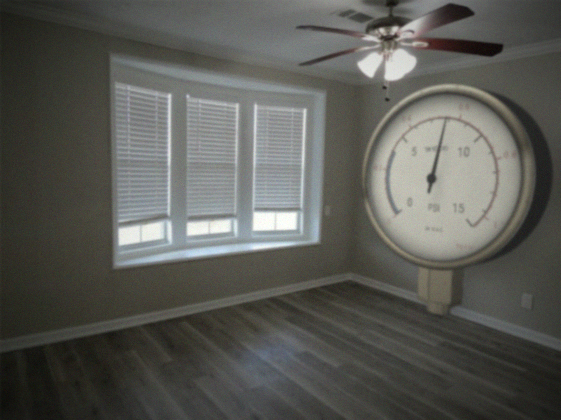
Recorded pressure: 8 psi
